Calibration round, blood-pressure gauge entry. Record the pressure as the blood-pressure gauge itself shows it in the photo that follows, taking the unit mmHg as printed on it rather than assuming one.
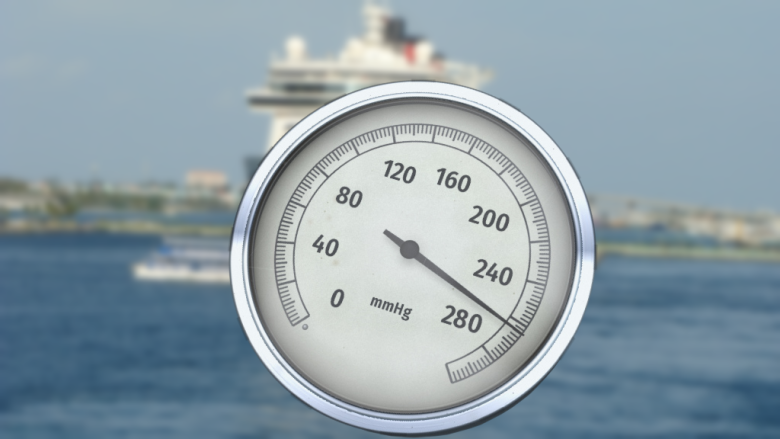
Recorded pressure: 264 mmHg
